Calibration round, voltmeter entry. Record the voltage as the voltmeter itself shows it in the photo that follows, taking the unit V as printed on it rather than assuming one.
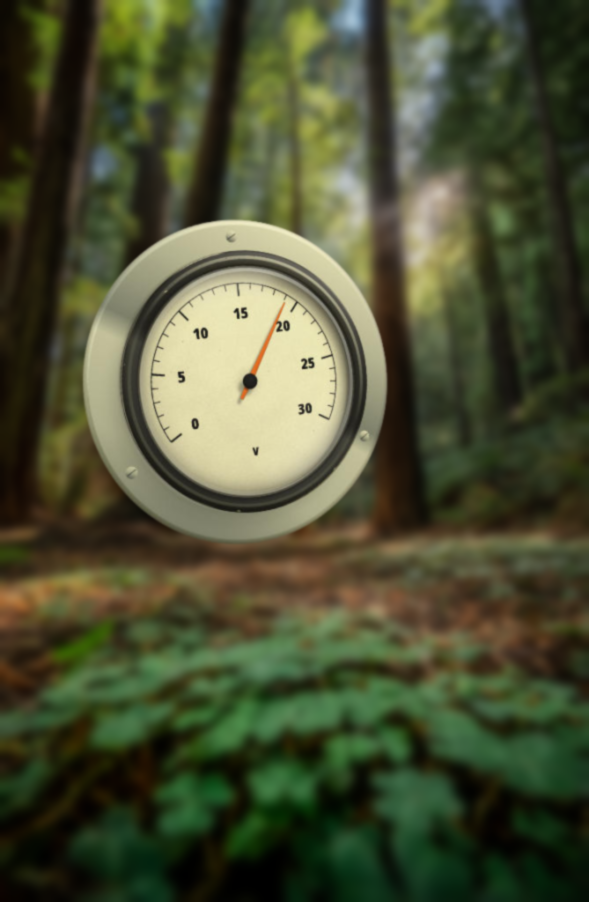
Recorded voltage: 19 V
